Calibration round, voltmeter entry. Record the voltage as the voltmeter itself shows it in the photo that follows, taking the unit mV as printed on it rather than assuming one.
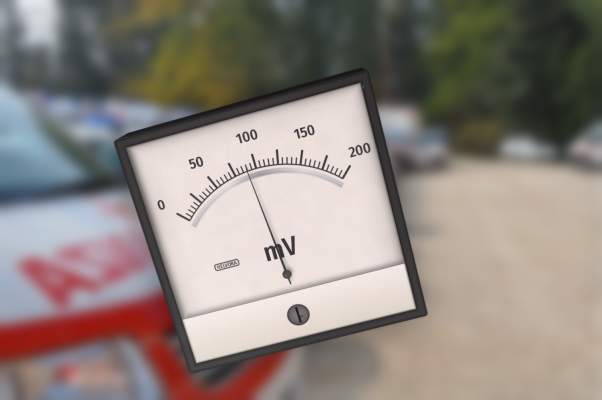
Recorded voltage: 90 mV
